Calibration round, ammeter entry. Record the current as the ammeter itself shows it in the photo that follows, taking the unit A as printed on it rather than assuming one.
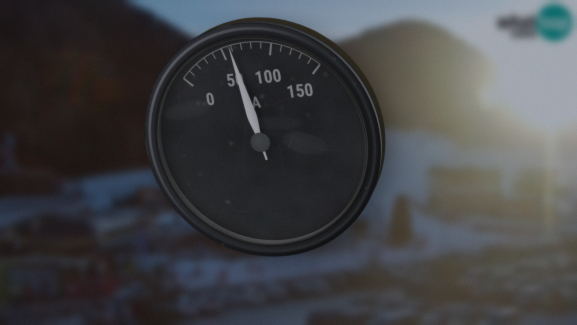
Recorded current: 60 A
